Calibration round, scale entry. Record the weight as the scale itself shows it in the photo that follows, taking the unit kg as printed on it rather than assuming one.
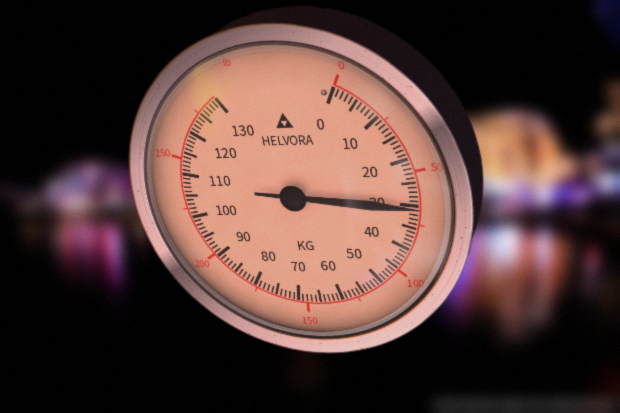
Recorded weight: 30 kg
